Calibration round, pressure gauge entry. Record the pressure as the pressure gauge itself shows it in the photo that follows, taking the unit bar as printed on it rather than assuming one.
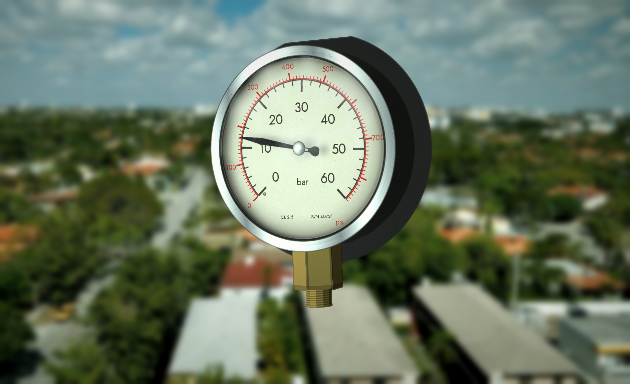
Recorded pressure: 12 bar
